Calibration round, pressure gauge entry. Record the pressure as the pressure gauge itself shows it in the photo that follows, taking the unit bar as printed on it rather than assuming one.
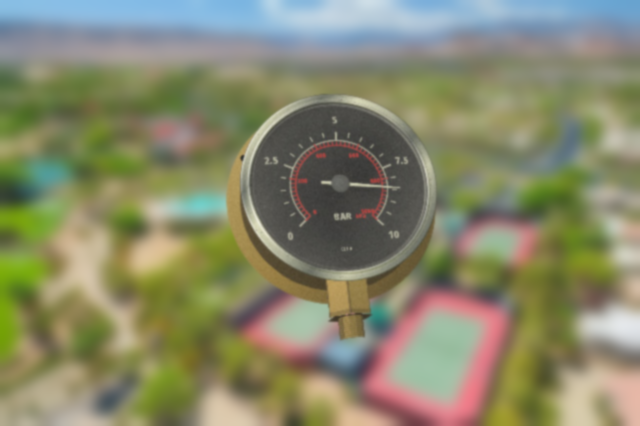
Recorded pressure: 8.5 bar
